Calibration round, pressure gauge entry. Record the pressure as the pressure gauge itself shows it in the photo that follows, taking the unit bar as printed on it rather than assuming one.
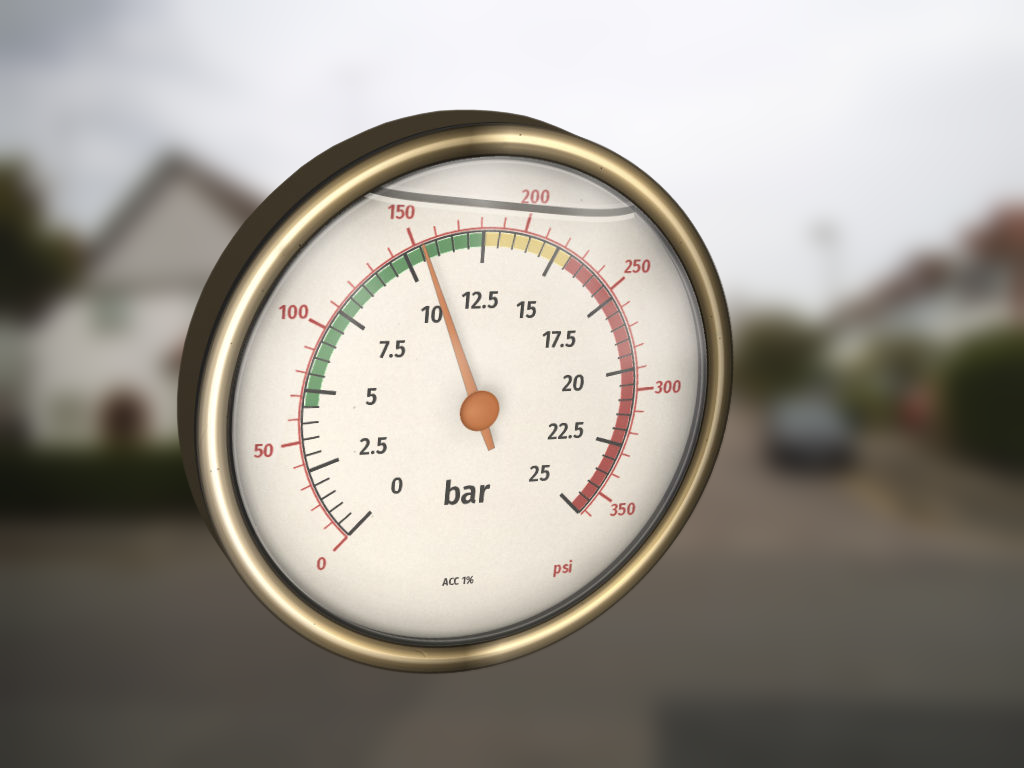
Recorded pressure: 10.5 bar
